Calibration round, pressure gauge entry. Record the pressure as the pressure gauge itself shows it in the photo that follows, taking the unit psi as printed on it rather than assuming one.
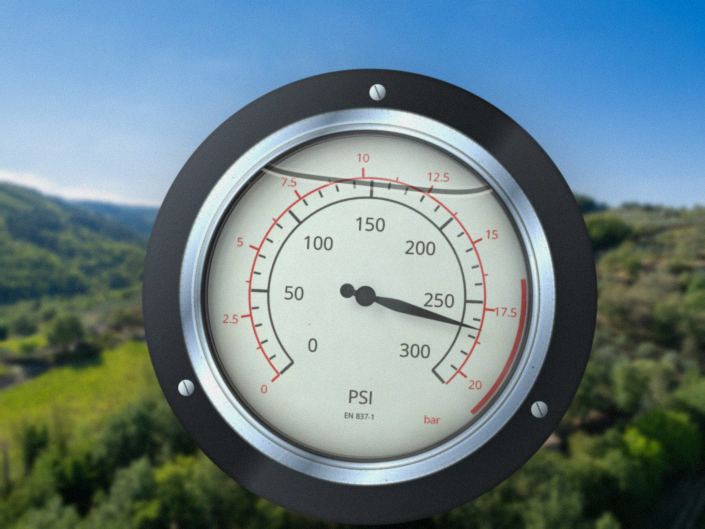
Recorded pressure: 265 psi
